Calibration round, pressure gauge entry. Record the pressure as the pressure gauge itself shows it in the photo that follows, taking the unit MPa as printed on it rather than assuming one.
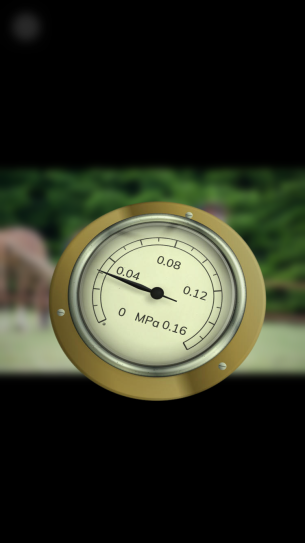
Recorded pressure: 0.03 MPa
